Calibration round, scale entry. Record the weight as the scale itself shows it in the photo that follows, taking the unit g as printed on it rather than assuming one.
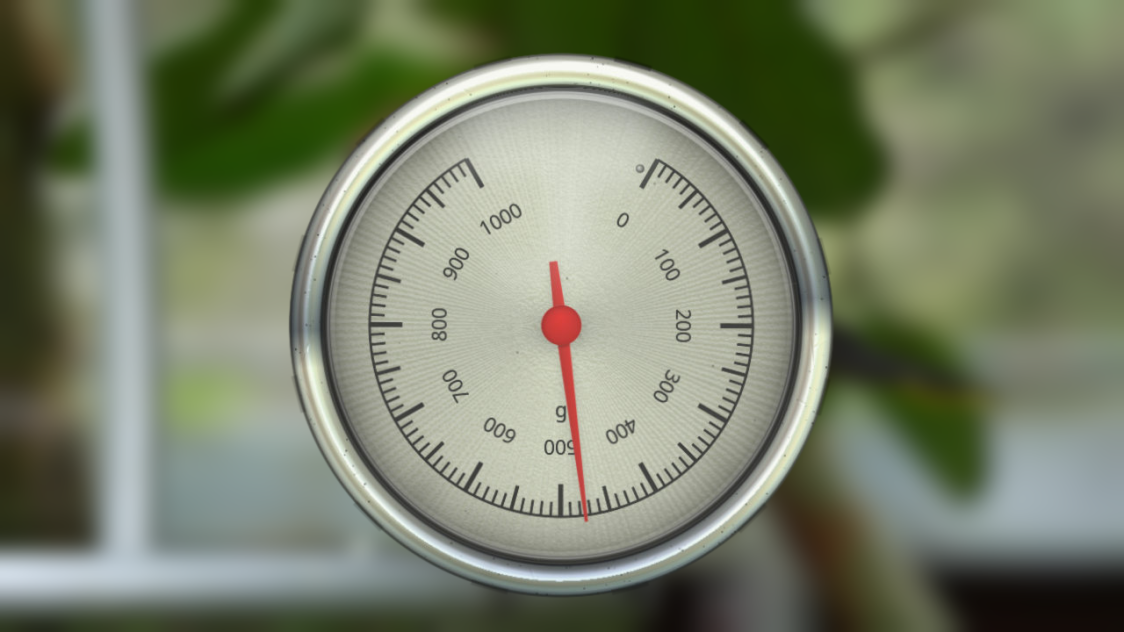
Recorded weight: 475 g
